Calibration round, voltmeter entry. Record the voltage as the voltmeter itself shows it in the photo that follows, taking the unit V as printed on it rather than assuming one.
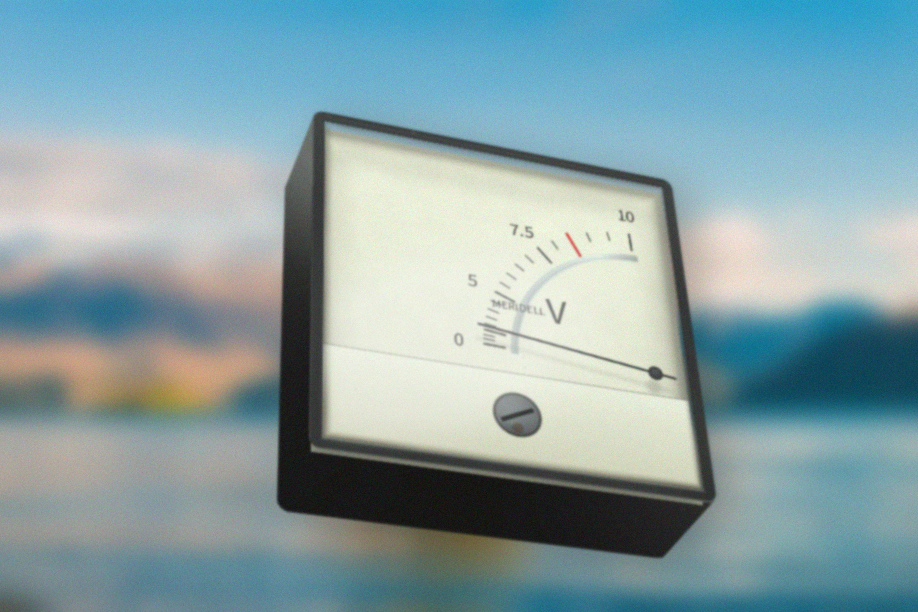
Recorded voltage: 2.5 V
